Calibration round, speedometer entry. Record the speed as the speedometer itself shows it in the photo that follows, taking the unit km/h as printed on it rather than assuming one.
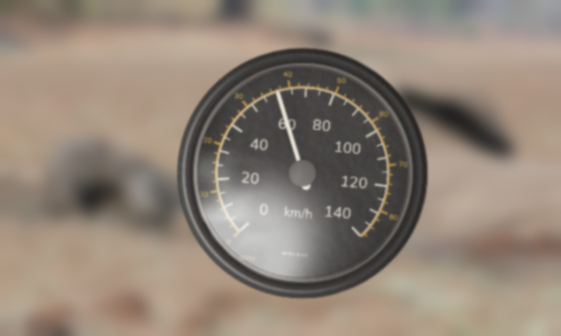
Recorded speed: 60 km/h
